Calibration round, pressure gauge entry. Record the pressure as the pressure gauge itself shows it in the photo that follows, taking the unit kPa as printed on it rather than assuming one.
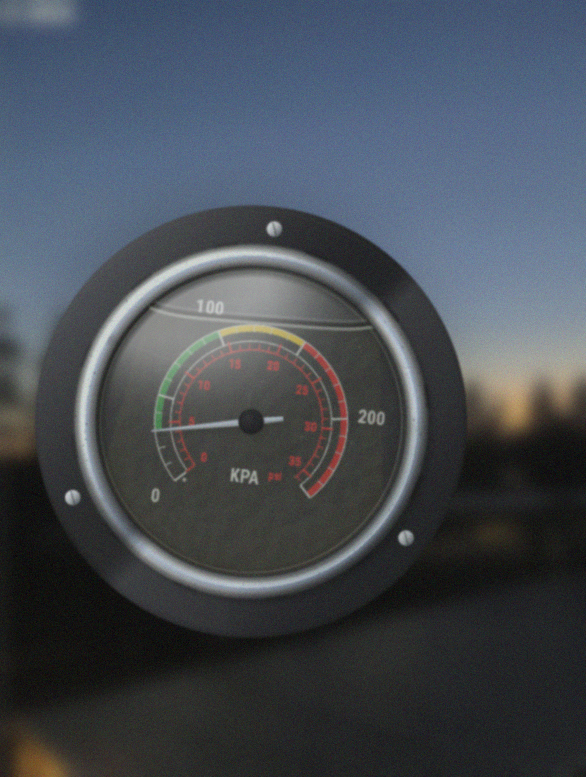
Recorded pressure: 30 kPa
